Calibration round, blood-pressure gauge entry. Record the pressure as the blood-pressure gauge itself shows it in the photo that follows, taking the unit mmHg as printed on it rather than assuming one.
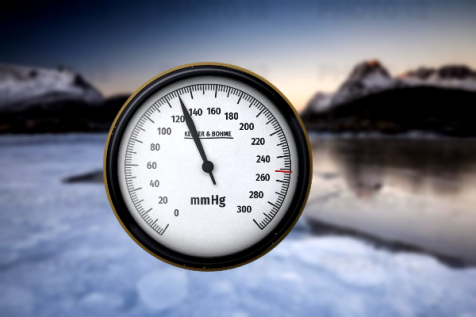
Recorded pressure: 130 mmHg
